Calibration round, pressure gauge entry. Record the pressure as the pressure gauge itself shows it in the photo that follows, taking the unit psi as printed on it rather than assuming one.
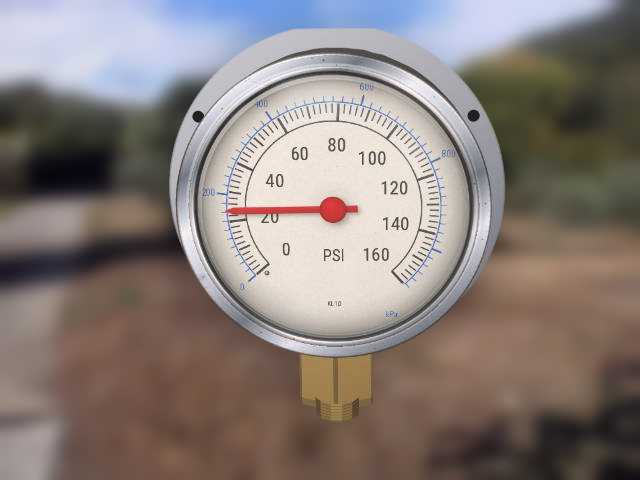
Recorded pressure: 24 psi
